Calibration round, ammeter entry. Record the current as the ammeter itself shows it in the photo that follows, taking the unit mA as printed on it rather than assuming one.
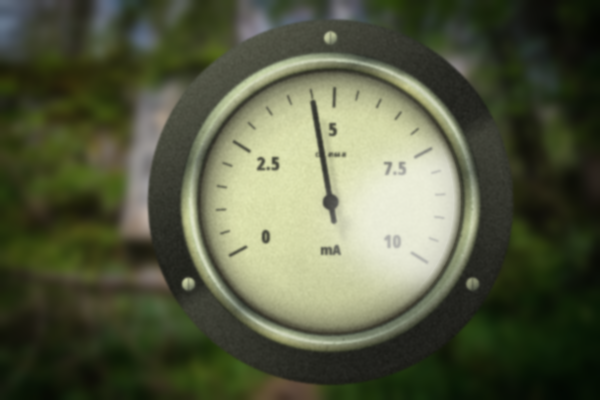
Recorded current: 4.5 mA
